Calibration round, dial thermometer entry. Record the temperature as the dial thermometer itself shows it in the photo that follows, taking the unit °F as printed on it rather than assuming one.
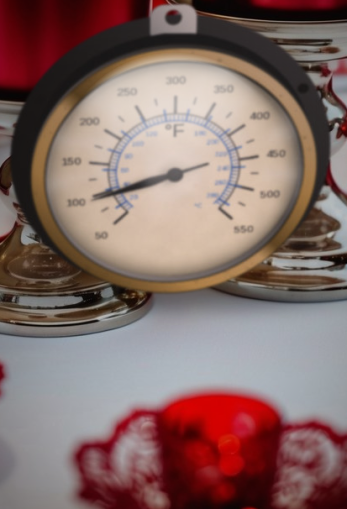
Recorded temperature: 100 °F
